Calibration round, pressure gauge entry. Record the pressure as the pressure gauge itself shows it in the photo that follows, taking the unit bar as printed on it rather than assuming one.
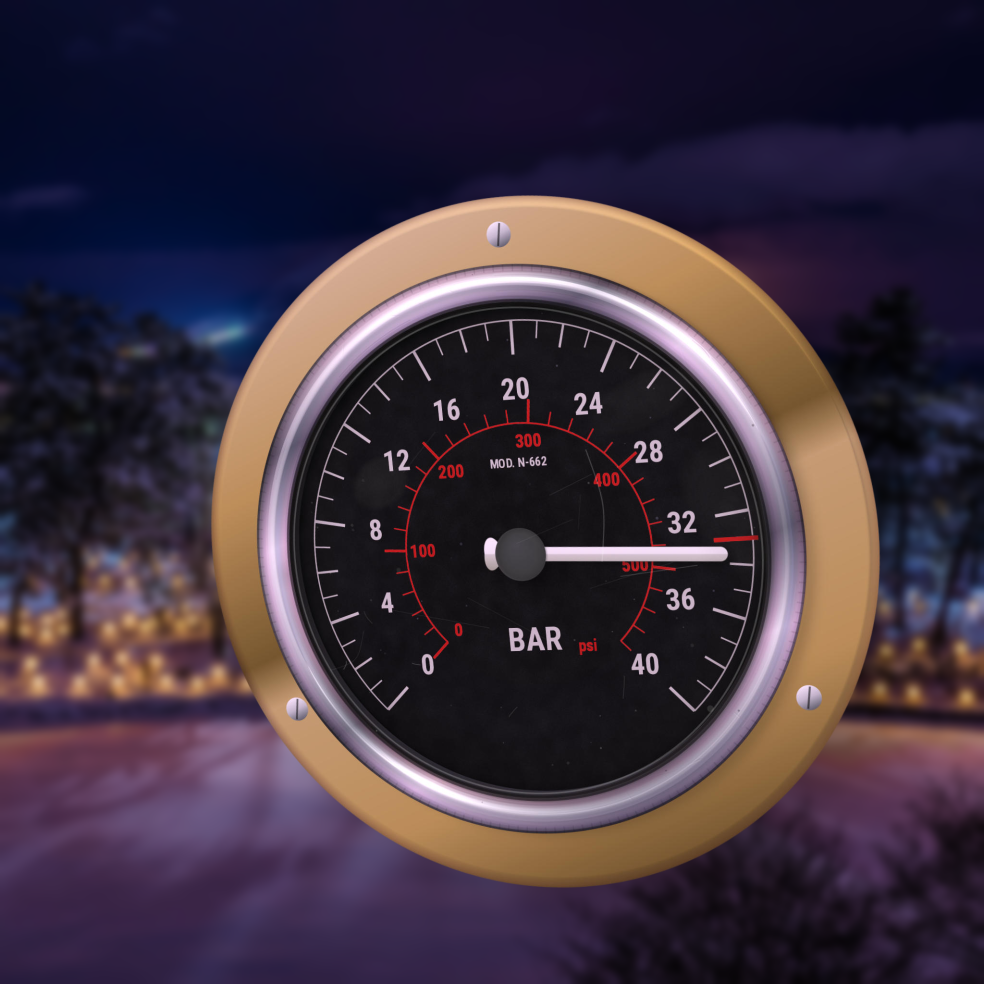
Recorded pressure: 33.5 bar
